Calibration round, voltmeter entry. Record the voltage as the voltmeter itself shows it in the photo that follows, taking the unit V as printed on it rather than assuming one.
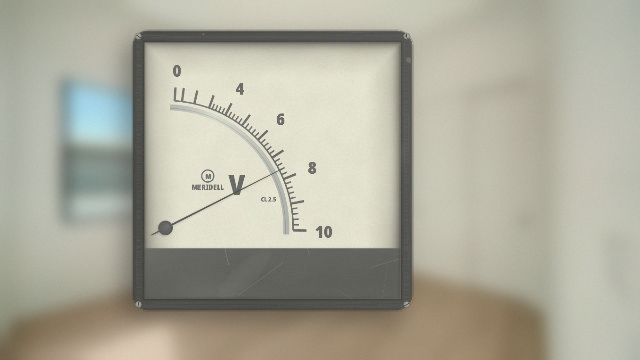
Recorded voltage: 7.6 V
